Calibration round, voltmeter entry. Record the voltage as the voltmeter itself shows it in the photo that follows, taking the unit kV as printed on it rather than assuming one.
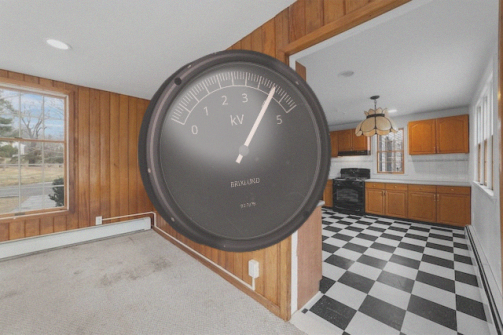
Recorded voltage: 4 kV
